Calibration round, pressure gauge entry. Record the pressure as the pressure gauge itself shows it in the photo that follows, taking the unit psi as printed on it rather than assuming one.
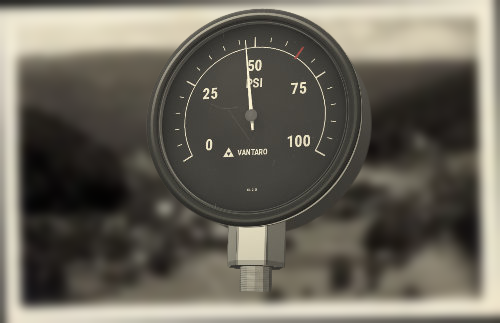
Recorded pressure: 47.5 psi
